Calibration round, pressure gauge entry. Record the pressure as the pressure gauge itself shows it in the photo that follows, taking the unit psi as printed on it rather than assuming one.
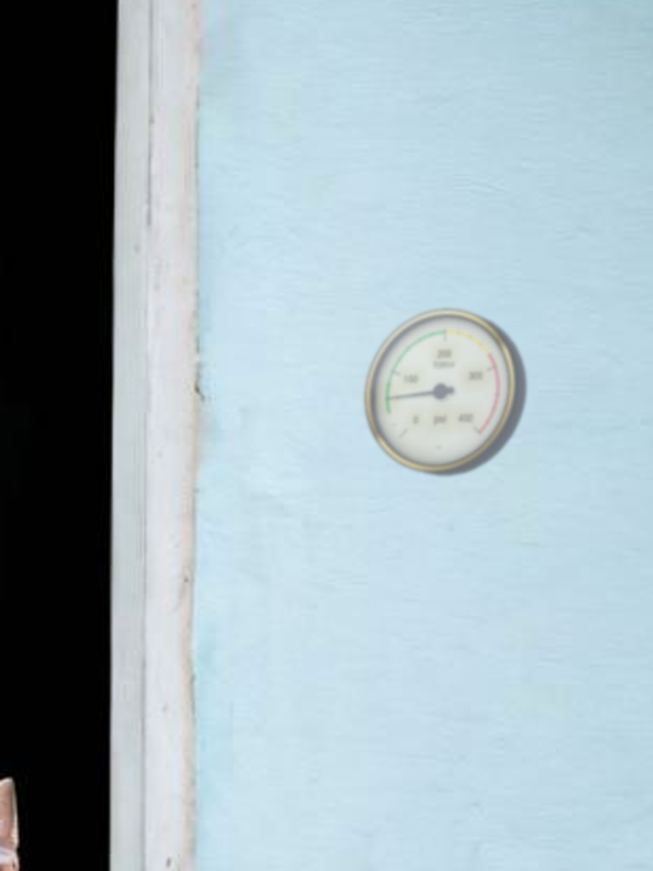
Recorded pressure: 60 psi
